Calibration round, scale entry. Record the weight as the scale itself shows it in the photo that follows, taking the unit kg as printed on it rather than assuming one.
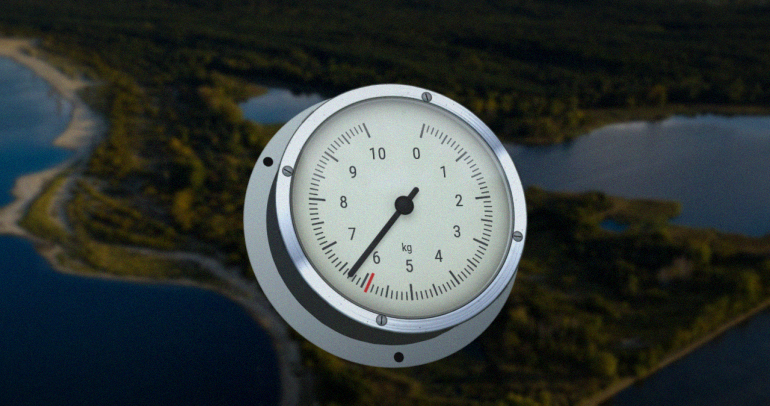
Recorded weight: 6.3 kg
